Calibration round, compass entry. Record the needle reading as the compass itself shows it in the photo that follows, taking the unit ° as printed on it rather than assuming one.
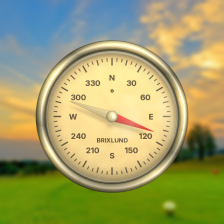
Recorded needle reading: 110 °
